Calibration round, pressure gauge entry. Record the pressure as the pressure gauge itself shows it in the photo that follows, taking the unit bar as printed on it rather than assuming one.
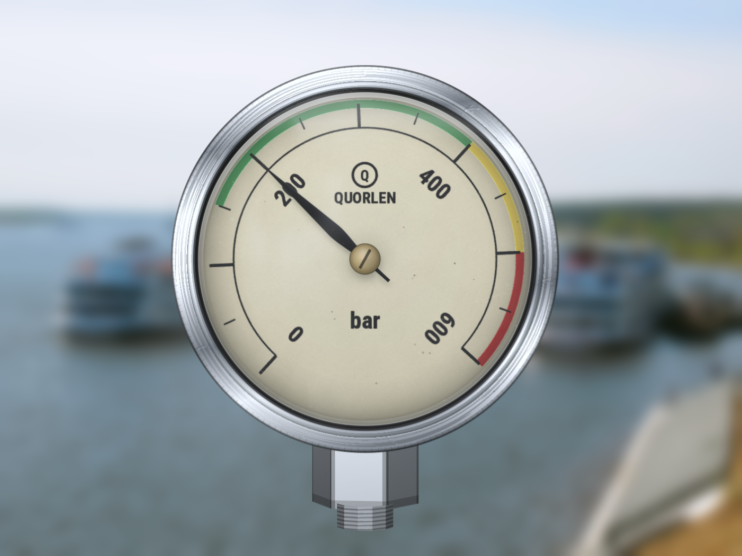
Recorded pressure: 200 bar
